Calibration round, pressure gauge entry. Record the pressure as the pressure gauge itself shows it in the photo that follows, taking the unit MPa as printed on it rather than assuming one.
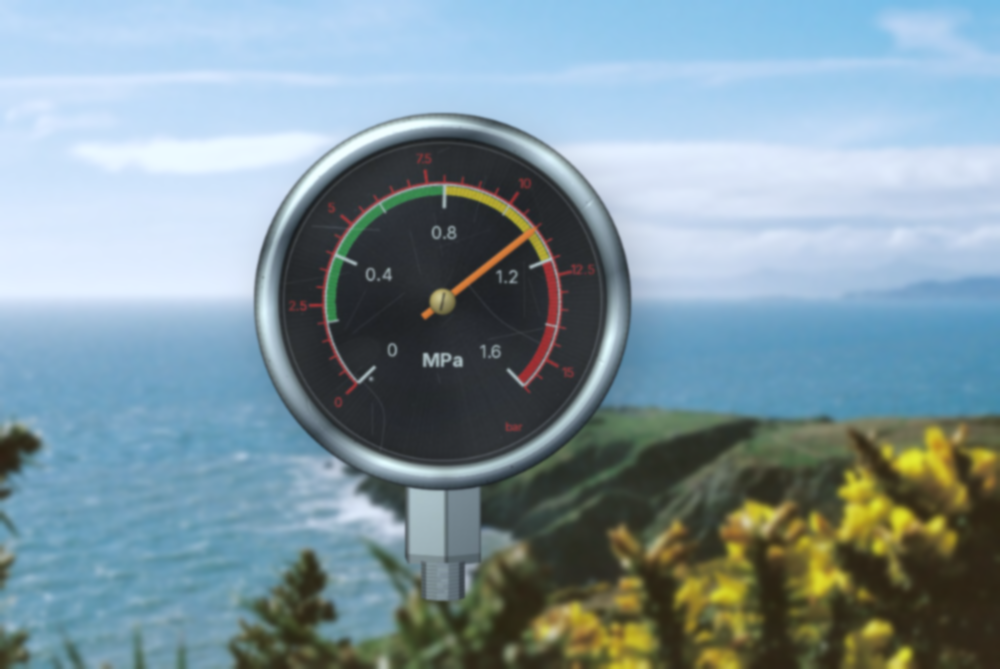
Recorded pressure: 1.1 MPa
